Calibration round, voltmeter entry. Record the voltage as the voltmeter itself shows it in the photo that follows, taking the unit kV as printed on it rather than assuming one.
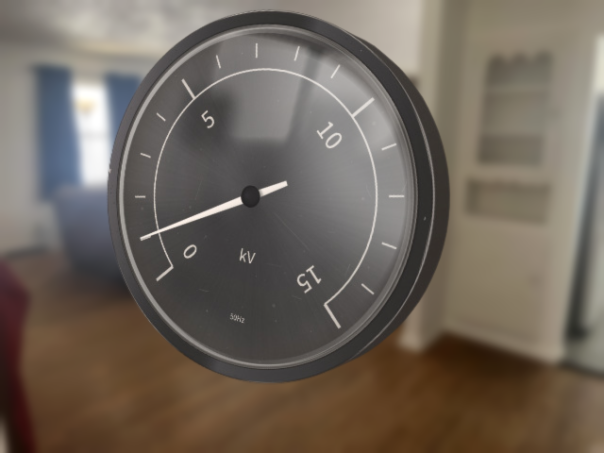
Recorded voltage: 1 kV
